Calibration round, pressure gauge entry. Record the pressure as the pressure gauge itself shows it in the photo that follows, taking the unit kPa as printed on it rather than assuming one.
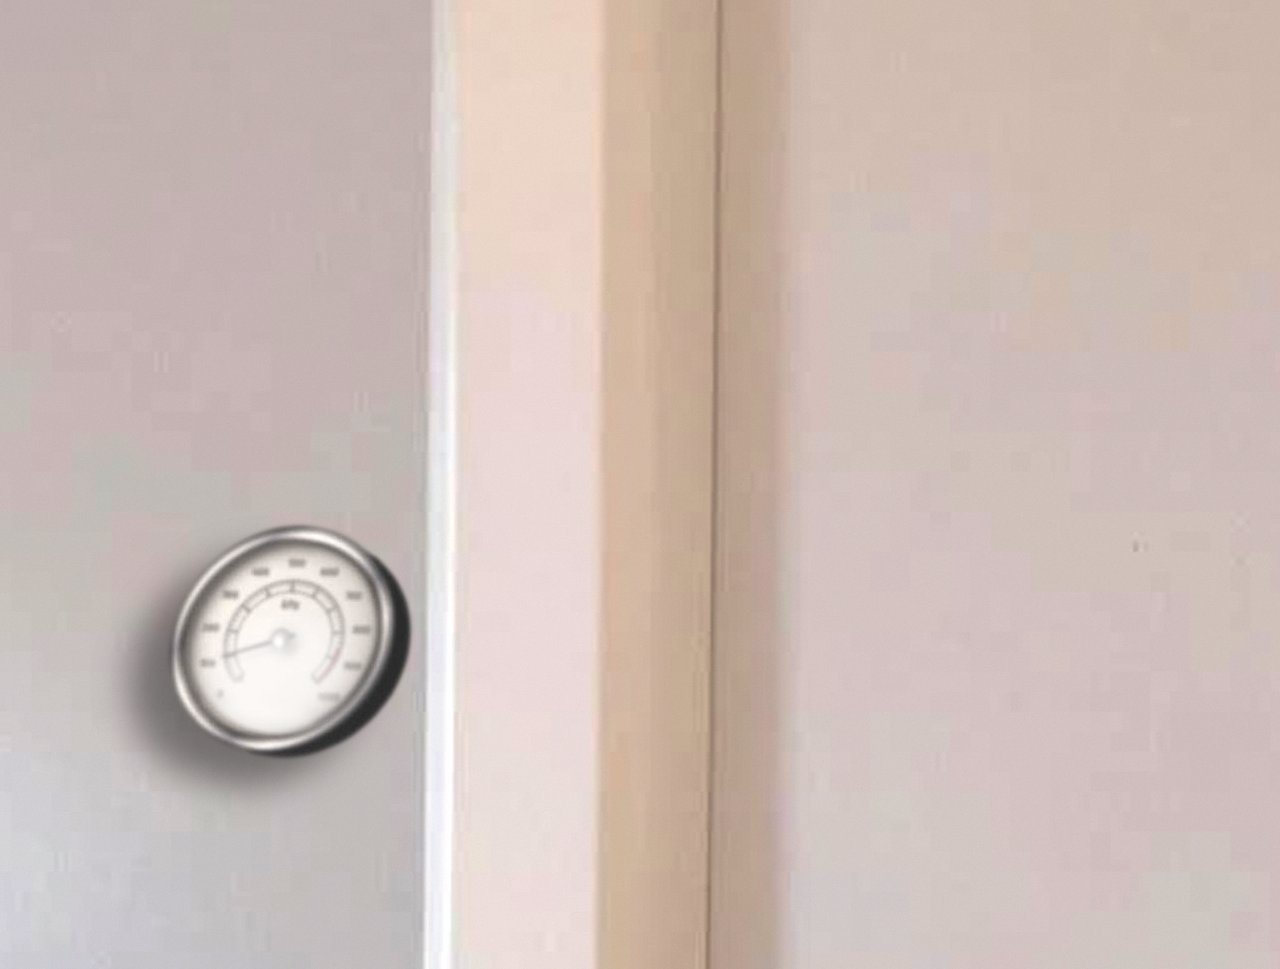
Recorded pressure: 100 kPa
